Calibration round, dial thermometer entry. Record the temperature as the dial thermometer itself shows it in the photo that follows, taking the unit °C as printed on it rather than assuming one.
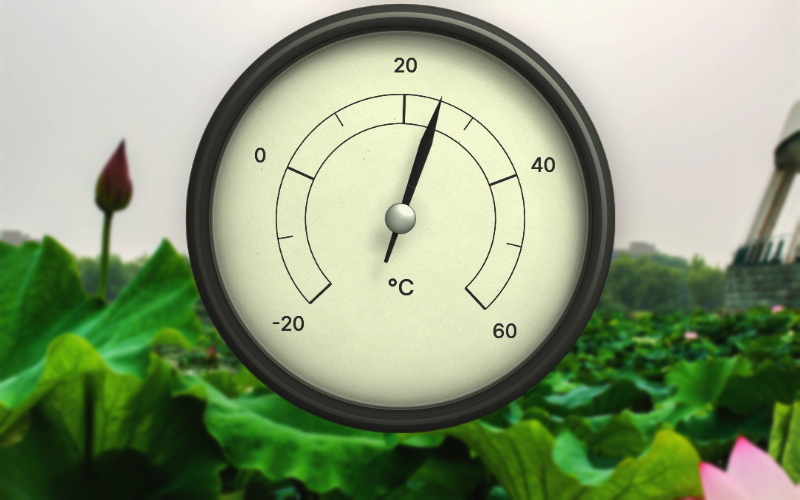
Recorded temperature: 25 °C
